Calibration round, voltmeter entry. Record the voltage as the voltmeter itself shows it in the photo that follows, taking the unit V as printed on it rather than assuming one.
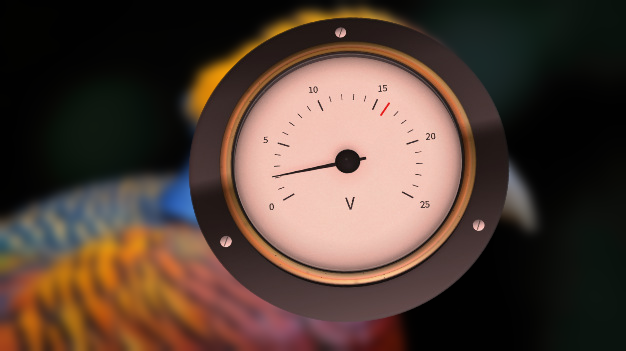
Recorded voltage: 2 V
